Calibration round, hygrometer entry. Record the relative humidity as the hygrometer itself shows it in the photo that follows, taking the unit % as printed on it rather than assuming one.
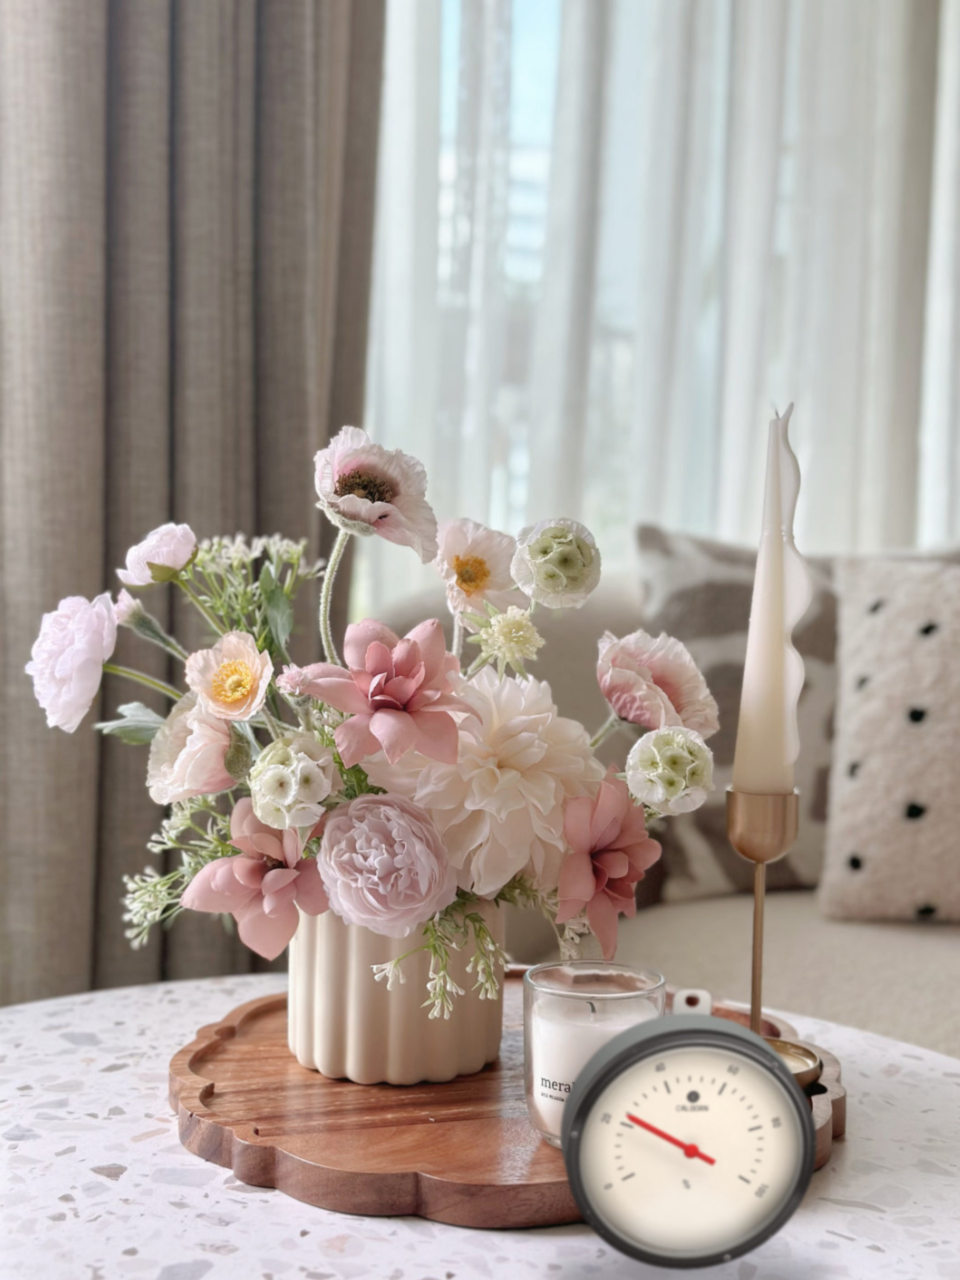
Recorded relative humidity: 24 %
